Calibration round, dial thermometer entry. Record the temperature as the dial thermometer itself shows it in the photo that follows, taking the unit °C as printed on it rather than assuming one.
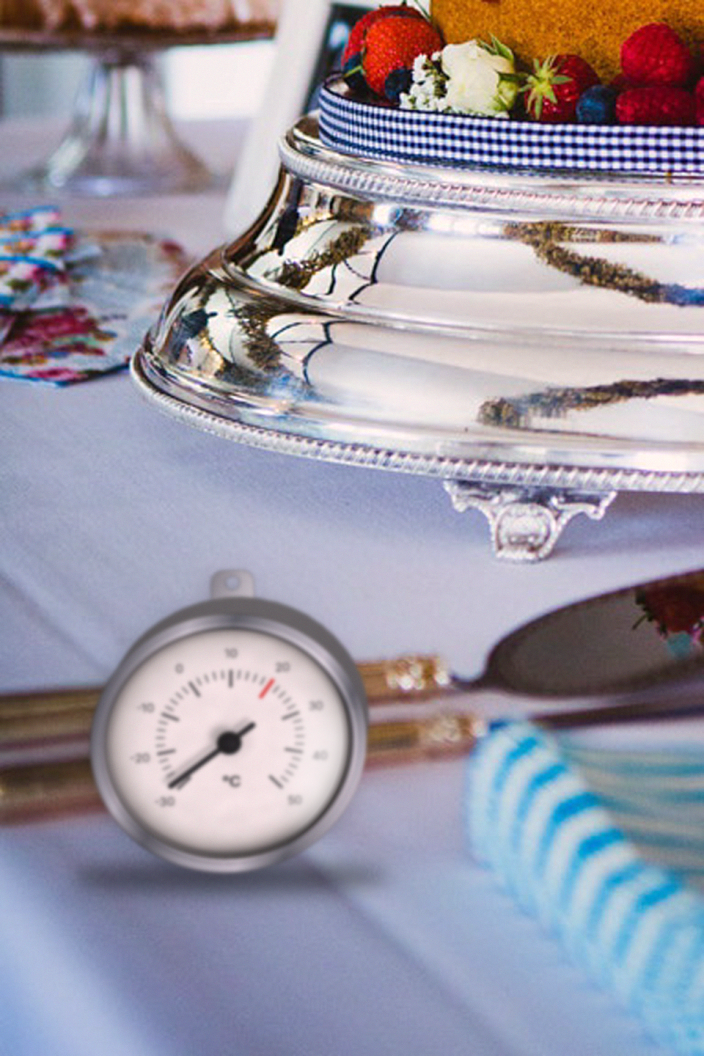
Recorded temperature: -28 °C
